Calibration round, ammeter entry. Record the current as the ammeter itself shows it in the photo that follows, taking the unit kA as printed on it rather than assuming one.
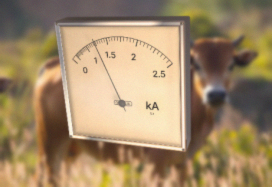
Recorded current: 1.25 kA
